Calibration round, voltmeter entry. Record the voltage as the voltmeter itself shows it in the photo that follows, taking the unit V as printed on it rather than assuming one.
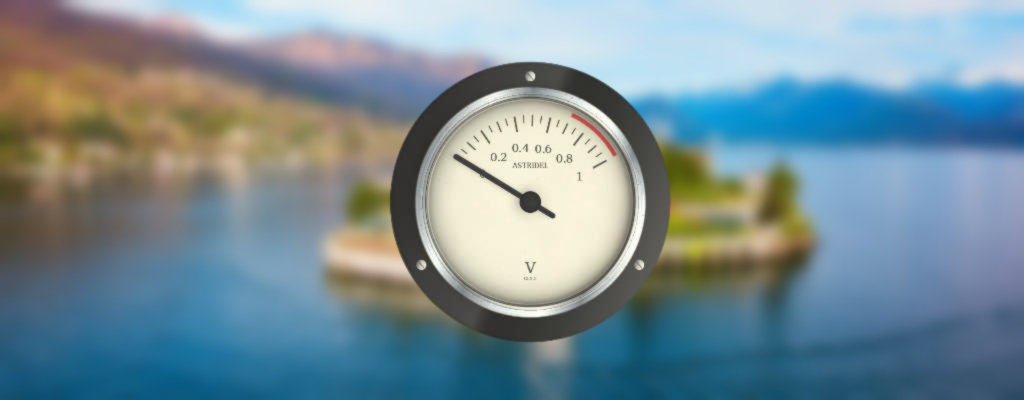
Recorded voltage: 0 V
